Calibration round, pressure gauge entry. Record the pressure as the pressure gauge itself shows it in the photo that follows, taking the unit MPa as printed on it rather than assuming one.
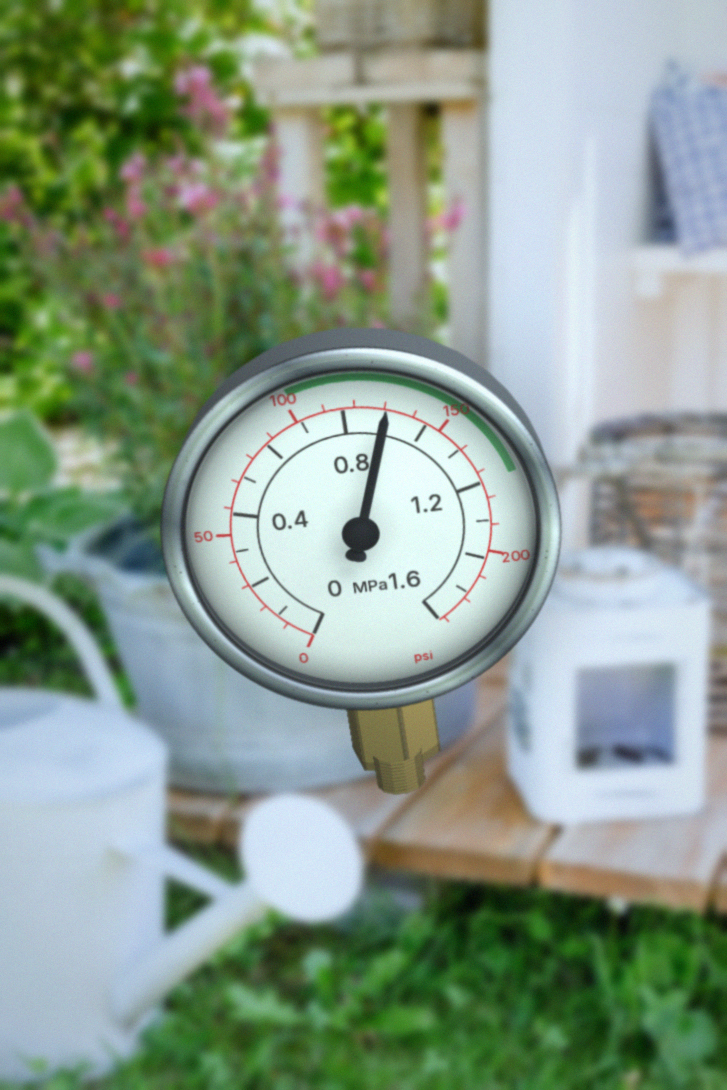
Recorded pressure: 0.9 MPa
